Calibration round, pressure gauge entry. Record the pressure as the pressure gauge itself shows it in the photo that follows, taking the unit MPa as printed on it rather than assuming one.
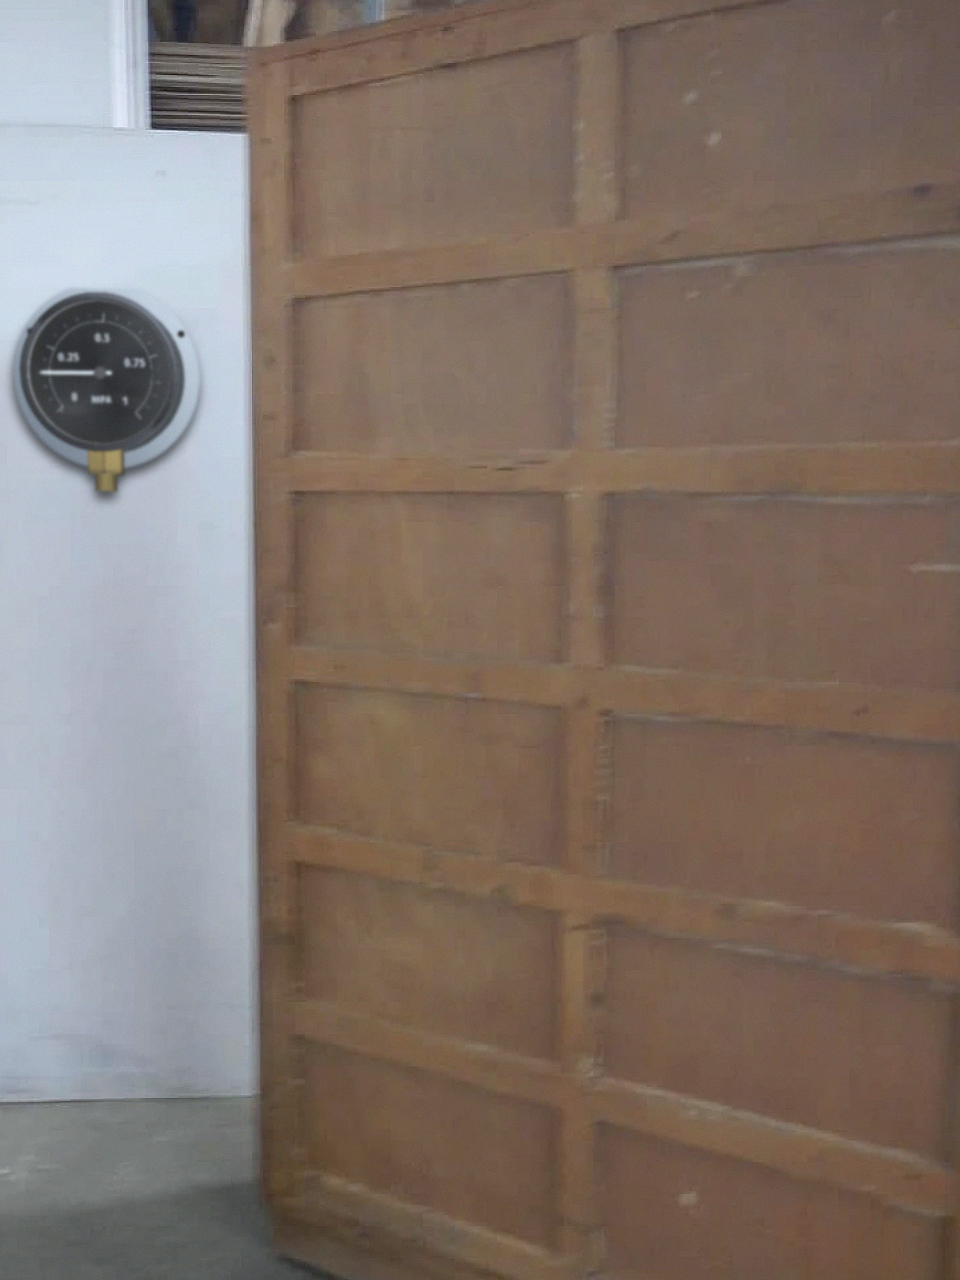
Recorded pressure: 0.15 MPa
